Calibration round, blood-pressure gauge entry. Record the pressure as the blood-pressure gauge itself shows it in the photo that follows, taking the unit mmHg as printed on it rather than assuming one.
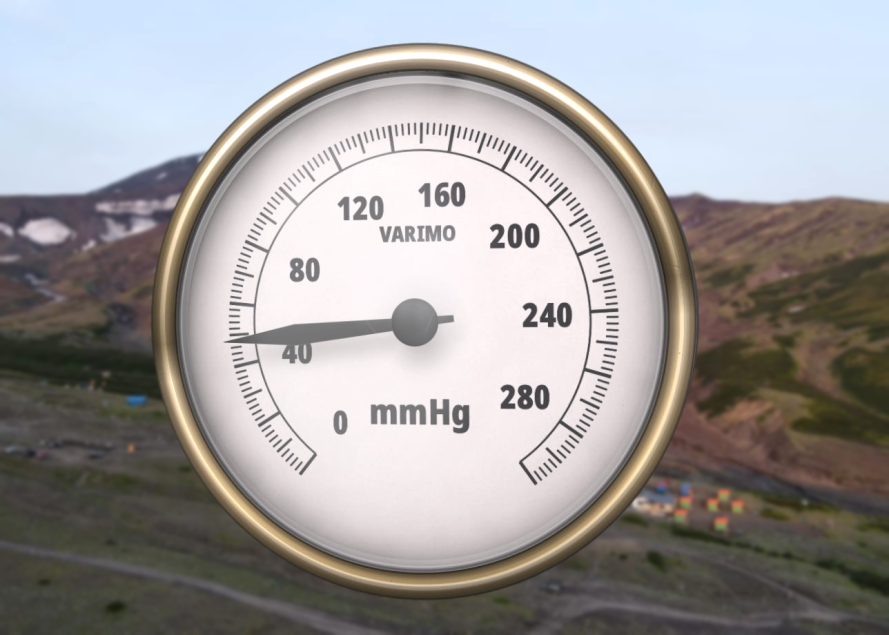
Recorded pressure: 48 mmHg
